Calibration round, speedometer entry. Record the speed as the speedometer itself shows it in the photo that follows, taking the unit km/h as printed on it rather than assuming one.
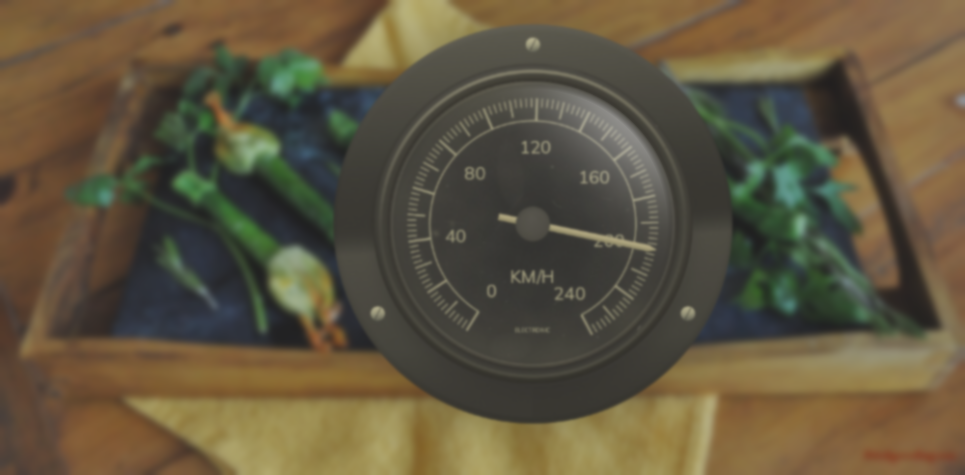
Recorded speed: 200 km/h
